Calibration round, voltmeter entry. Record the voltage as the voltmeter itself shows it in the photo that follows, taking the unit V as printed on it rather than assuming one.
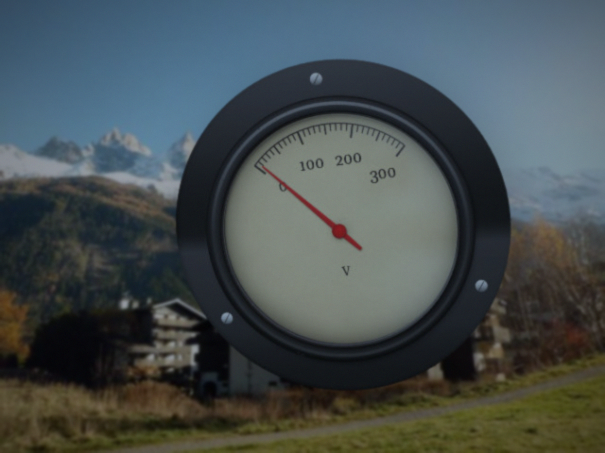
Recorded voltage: 10 V
